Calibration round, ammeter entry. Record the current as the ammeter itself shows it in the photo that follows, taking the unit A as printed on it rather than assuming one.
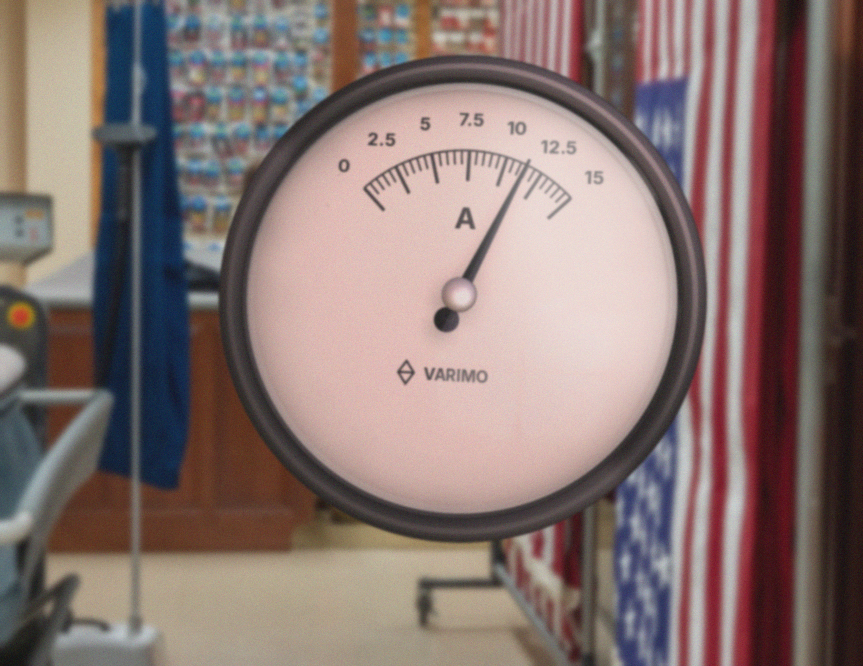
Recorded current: 11.5 A
